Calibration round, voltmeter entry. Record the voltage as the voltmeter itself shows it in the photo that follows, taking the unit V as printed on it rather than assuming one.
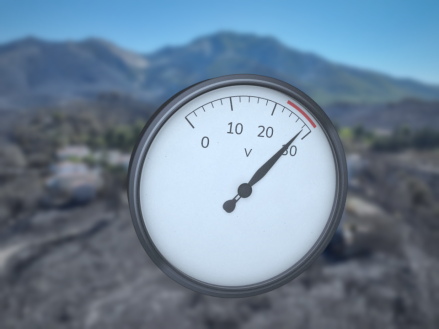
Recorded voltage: 28 V
